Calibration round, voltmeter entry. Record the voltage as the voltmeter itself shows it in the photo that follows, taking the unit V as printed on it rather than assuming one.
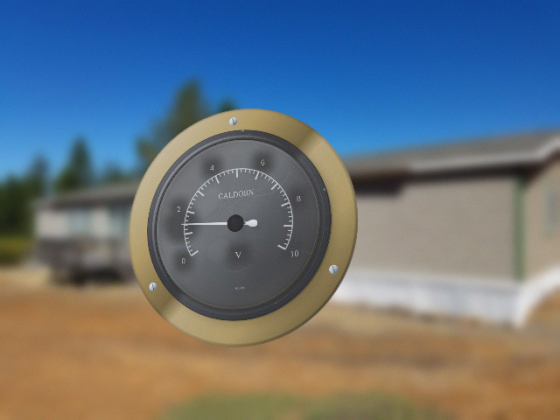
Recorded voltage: 1.4 V
